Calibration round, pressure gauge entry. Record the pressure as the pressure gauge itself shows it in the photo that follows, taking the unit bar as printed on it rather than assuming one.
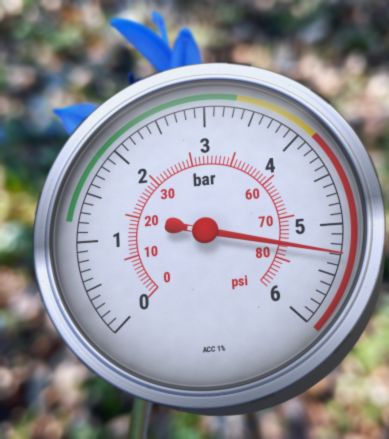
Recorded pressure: 5.3 bar
